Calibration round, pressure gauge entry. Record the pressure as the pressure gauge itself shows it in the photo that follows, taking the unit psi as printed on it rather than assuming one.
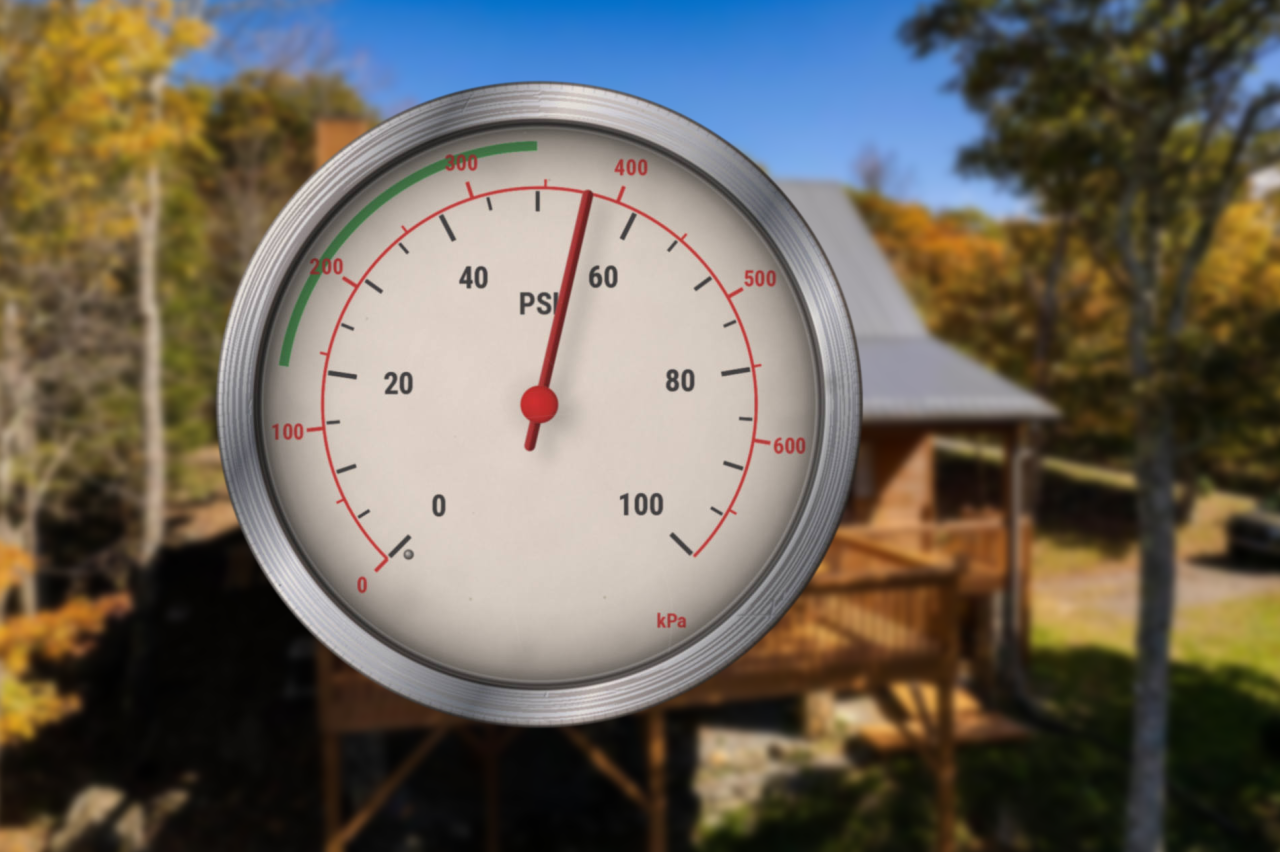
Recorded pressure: 55 psi
